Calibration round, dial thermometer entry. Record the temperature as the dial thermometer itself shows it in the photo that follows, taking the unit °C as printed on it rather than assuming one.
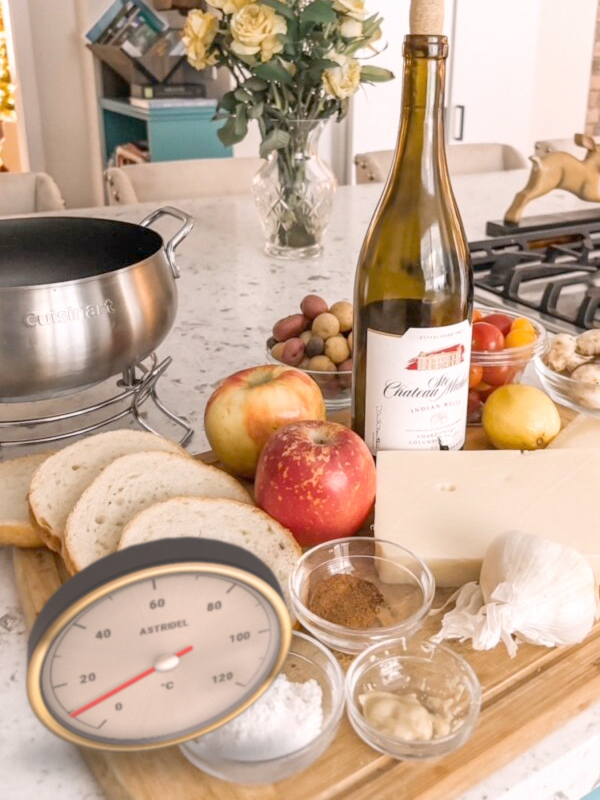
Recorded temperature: 10 °C
